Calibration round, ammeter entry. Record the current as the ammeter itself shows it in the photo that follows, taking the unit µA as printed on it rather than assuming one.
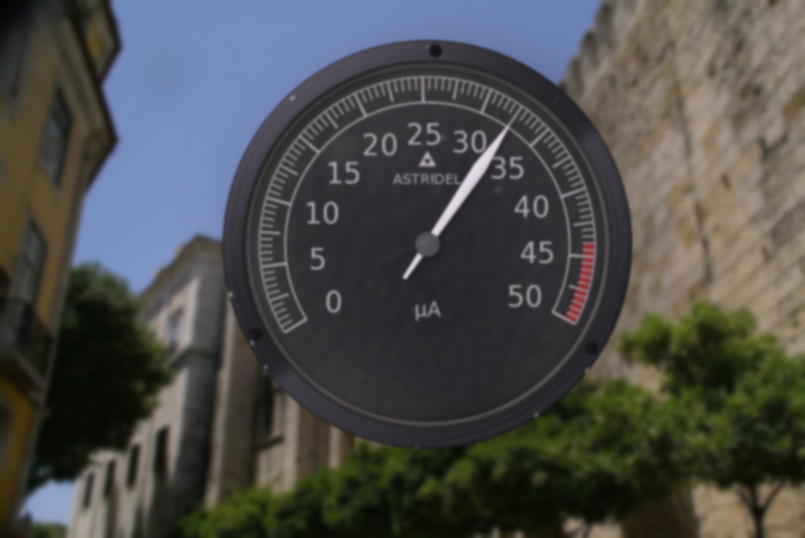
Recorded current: 32.5 µA
